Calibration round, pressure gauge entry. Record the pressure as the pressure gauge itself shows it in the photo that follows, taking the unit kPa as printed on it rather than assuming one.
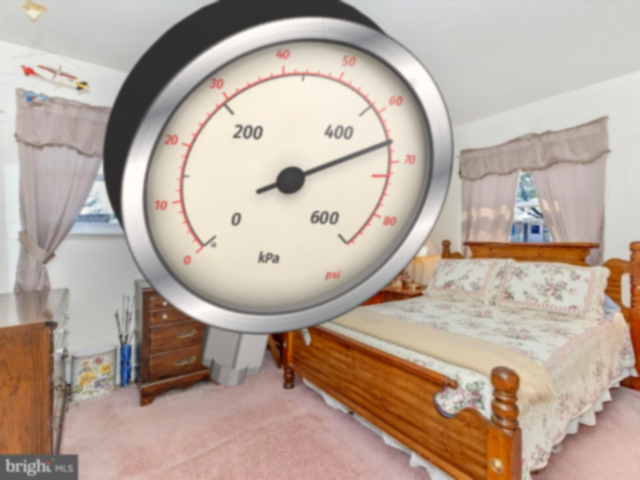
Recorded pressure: 450 kPa
